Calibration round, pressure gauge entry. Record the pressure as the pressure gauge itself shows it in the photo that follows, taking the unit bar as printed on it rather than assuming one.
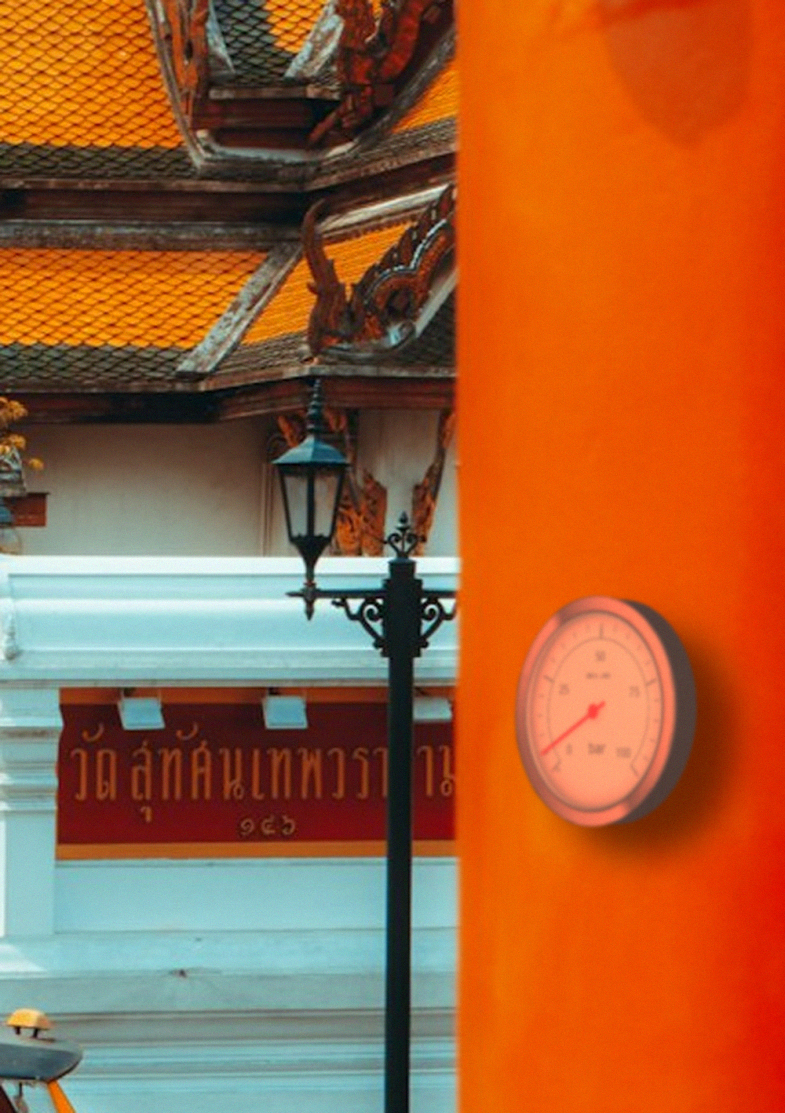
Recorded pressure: 5 bar
